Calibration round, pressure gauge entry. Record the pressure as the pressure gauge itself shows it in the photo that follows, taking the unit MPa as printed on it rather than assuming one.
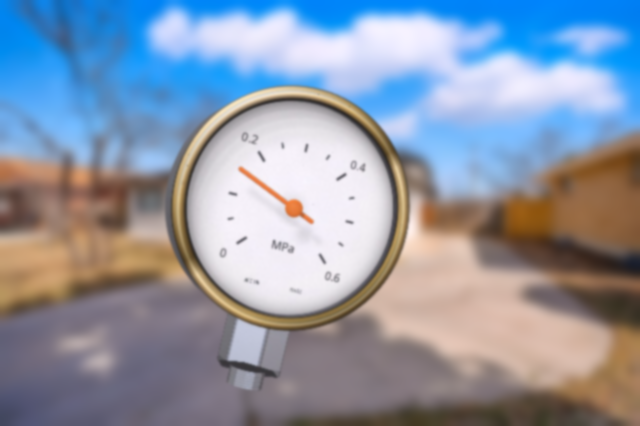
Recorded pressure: 0.15 MPa
